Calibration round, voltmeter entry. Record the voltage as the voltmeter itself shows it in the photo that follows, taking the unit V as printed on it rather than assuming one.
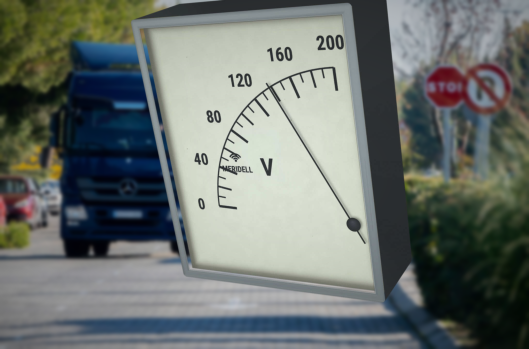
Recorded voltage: 140 V
